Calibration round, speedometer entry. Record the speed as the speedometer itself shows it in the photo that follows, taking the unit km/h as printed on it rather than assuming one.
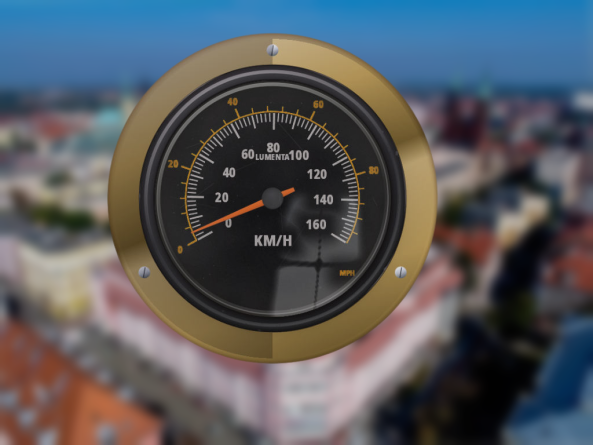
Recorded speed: 4 km/h
